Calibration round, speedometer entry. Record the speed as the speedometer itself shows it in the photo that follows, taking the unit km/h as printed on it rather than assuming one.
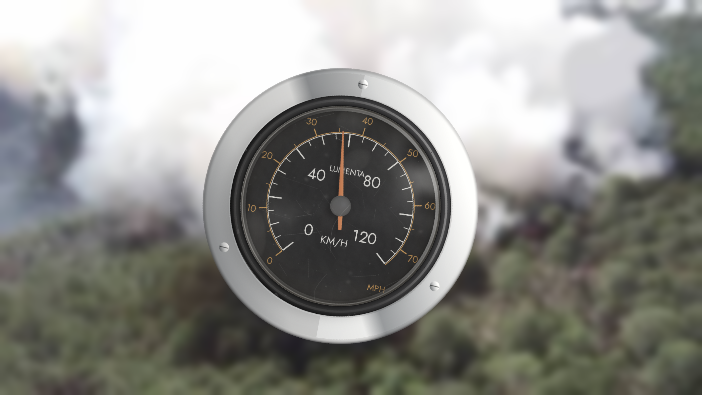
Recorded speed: 57.5 km/h
